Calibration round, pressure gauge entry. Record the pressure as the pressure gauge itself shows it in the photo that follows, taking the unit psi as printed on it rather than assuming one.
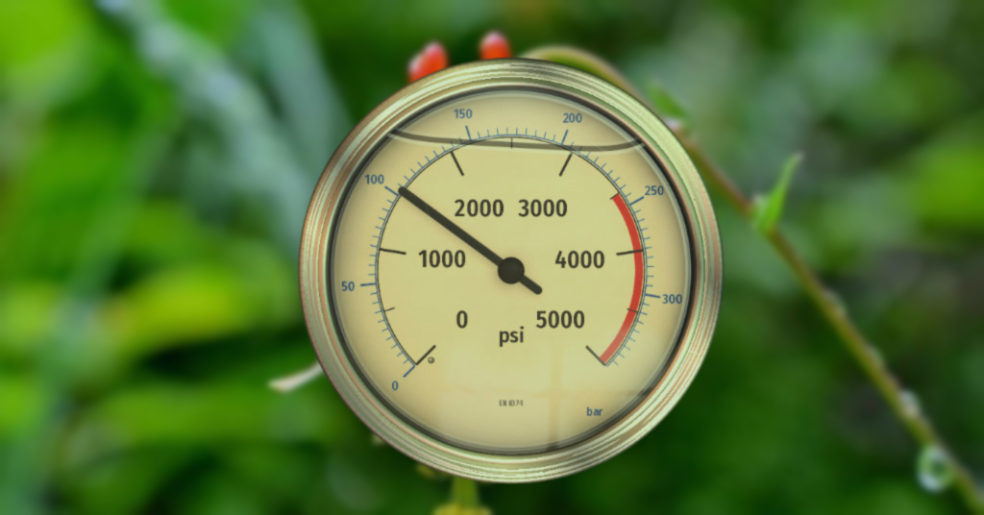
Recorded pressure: 1500 psi
